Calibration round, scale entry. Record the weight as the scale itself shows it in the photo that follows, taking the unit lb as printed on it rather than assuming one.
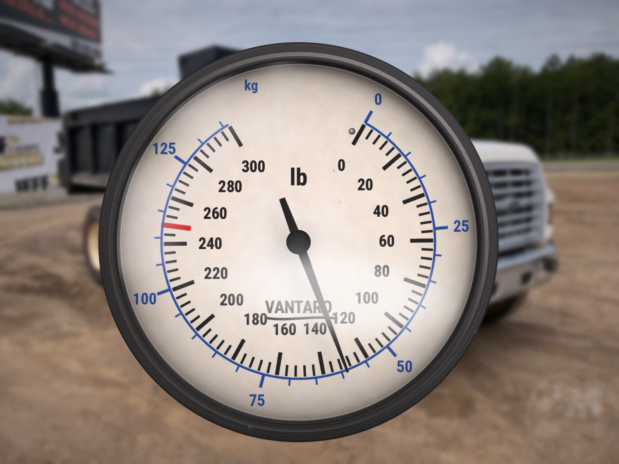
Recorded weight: 130 lb
